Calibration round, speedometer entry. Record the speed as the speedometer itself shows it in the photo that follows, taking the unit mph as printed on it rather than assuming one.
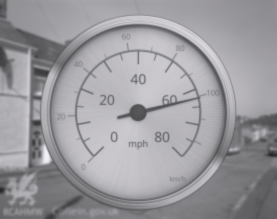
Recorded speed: 62.5 mph
